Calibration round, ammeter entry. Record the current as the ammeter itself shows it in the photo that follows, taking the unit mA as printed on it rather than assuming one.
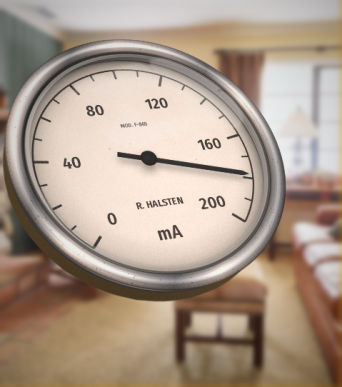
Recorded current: 180 mA
